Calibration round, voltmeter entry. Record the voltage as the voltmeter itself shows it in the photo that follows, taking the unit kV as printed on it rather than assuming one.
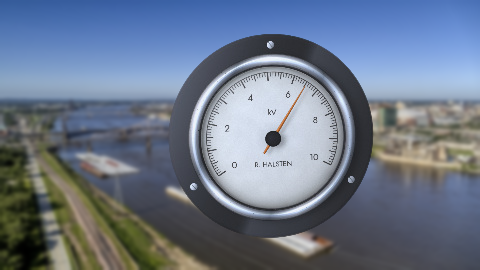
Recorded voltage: 6.5 kV
